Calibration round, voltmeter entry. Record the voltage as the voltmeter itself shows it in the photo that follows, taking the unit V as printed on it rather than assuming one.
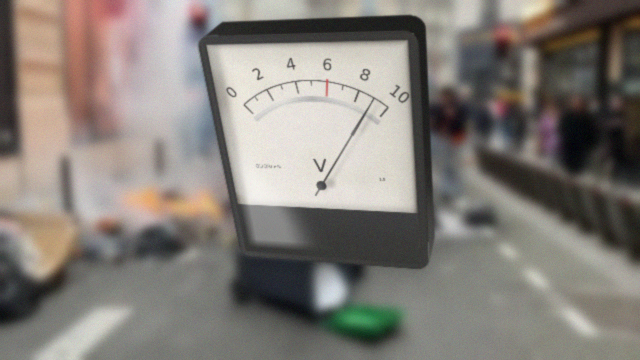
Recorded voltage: 9 V
